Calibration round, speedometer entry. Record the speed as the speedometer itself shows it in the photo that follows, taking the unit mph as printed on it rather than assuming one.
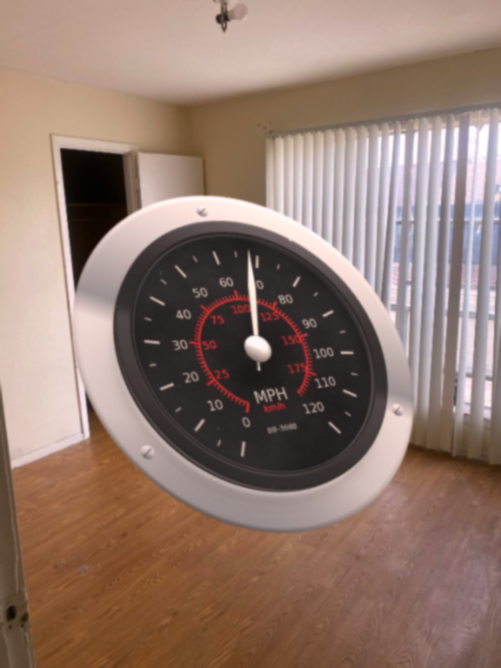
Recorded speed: 67.5 mph
